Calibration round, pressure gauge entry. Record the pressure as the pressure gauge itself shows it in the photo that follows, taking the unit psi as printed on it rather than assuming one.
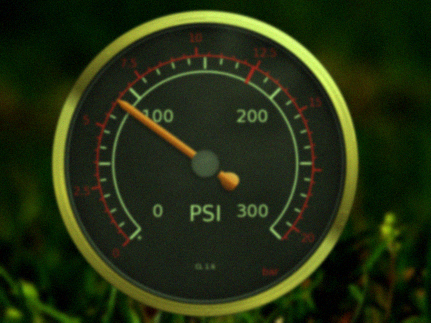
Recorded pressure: 90 psi
